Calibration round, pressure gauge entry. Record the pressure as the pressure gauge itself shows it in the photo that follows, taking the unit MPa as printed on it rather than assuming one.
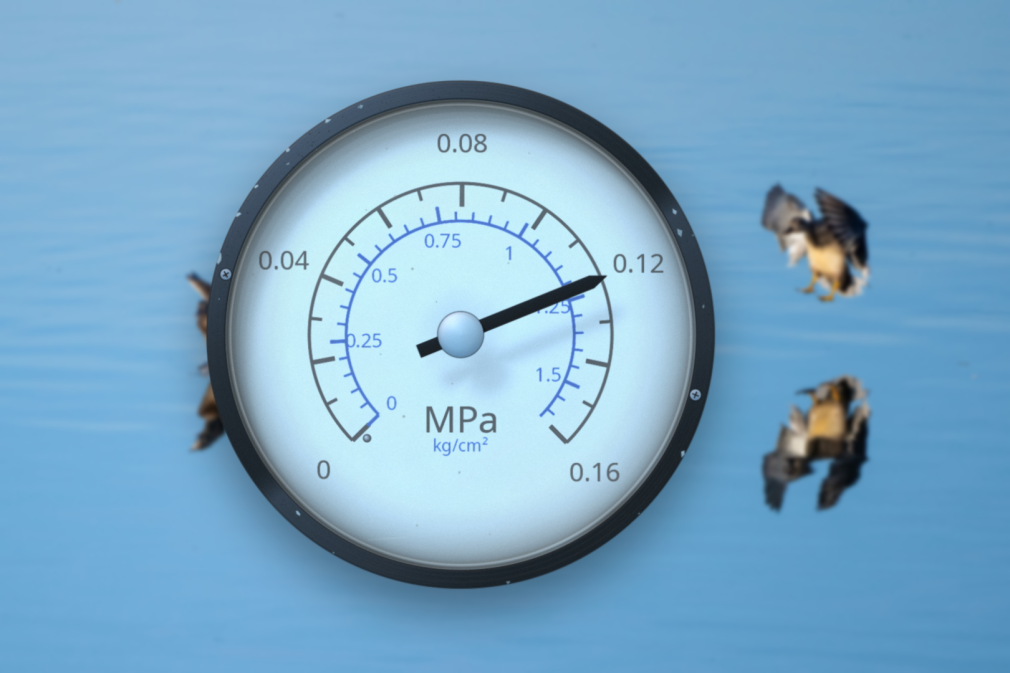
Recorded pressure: 0.12 MPa
